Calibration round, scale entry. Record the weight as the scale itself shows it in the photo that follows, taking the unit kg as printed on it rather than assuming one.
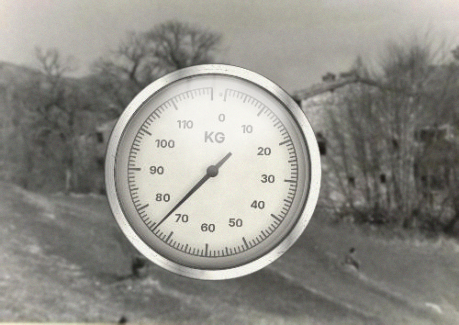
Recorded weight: 74 kg
